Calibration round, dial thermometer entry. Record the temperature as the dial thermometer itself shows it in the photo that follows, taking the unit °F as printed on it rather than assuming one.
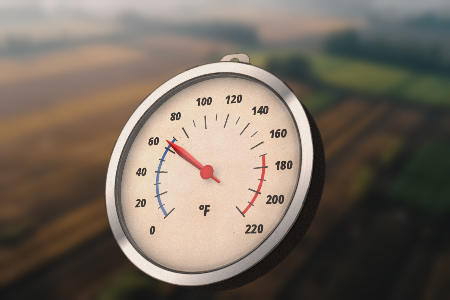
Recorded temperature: 65 °F
